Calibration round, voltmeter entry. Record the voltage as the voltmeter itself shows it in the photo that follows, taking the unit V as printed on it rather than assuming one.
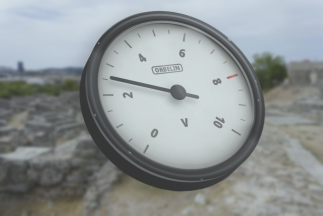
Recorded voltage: 2.5 V
